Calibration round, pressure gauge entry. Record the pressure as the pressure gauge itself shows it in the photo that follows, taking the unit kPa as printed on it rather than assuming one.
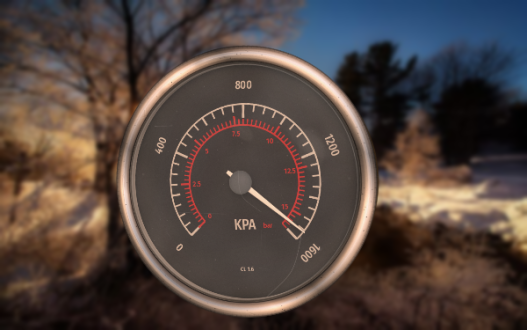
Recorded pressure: 1550 kPa
